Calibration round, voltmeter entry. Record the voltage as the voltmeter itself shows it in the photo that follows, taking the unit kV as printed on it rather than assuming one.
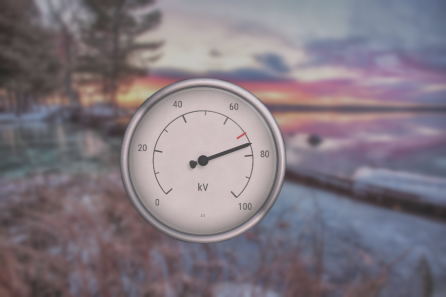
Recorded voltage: 75 kV
